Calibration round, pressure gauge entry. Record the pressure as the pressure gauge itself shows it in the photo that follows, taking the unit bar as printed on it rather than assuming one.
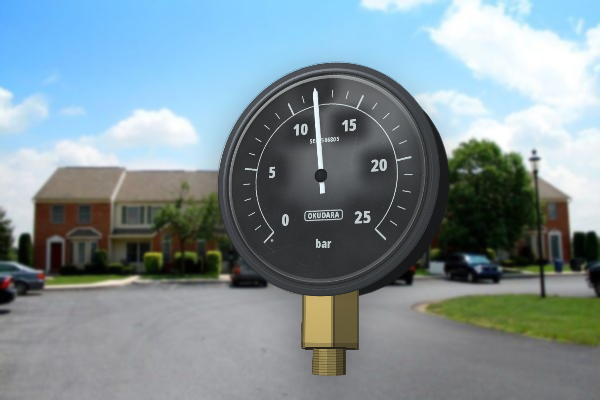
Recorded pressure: 12 bar
